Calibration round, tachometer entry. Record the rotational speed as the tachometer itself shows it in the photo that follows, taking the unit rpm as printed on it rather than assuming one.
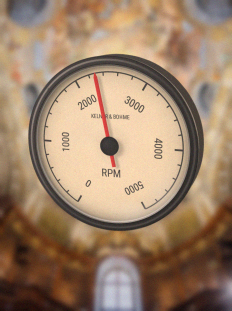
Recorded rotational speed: 2300 rpm
